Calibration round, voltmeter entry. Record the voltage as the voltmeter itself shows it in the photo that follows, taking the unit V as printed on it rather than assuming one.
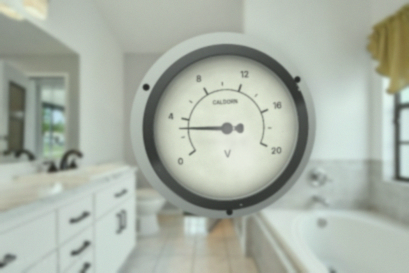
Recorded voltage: 3 V
